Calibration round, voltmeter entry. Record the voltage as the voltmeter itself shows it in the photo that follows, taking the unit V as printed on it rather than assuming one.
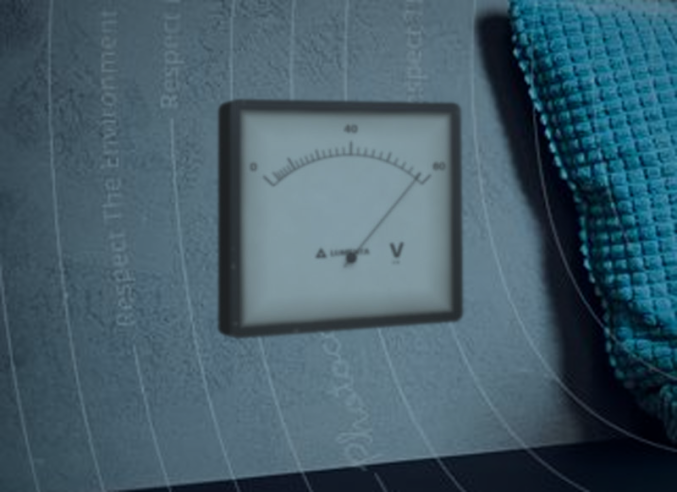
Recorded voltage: 58 V
